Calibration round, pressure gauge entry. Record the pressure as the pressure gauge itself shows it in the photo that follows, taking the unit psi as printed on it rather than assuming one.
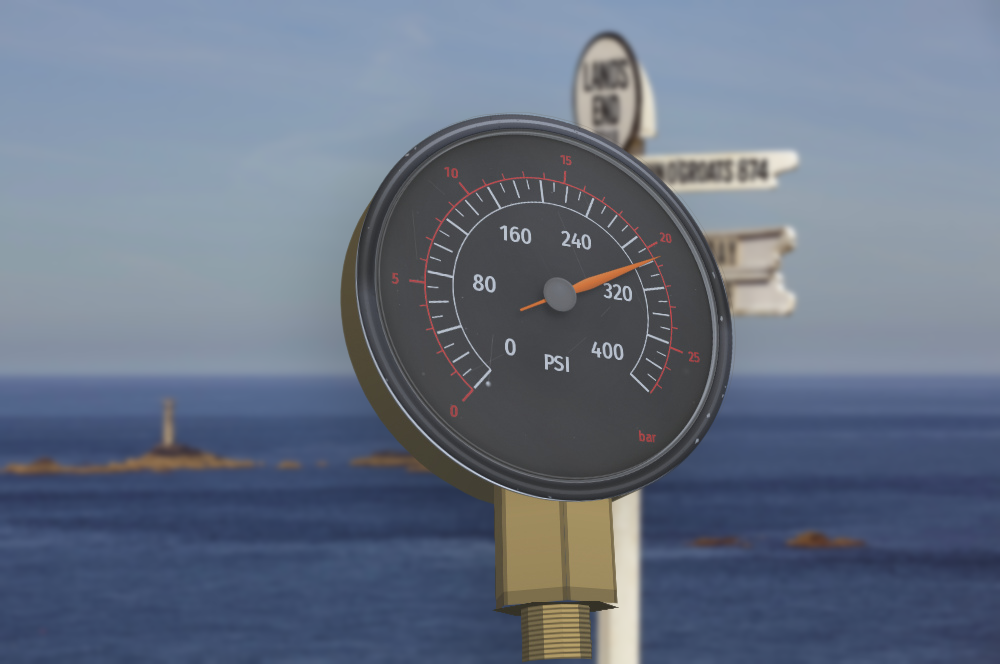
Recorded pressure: 300 psi
